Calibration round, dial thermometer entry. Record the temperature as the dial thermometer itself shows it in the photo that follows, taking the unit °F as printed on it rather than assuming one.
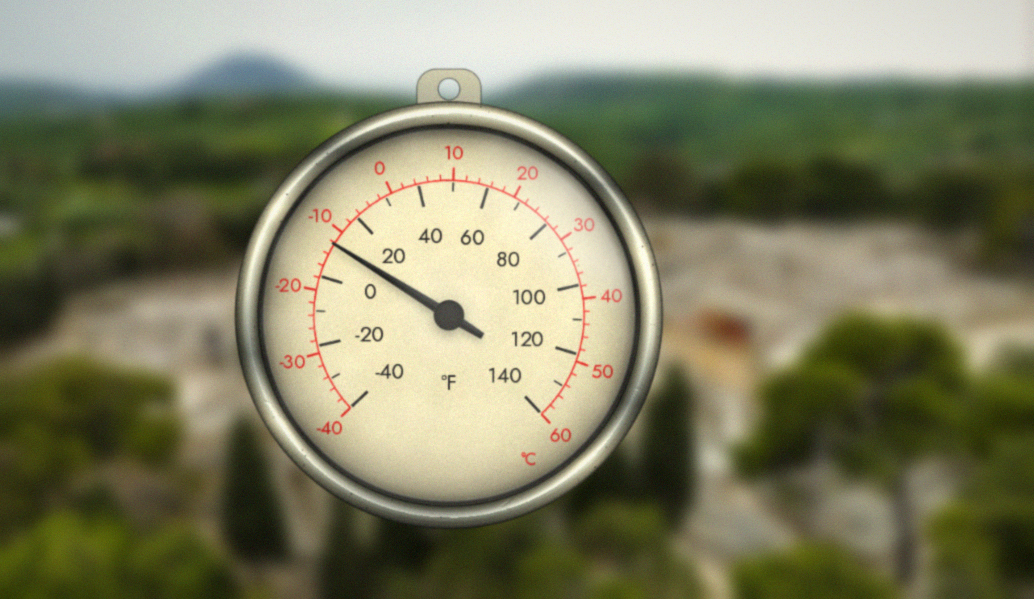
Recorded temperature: 10 °F
